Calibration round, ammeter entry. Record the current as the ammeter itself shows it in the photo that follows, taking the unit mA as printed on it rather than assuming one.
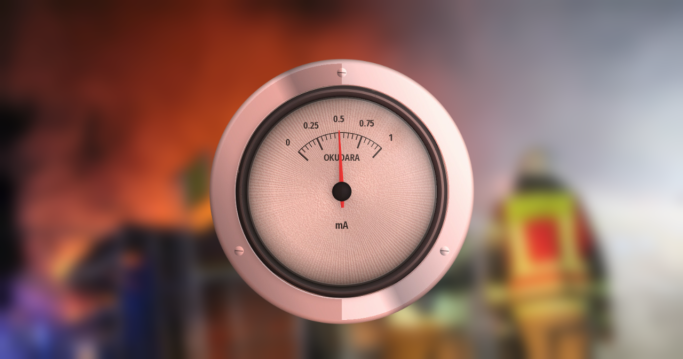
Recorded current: 0.5 mA
